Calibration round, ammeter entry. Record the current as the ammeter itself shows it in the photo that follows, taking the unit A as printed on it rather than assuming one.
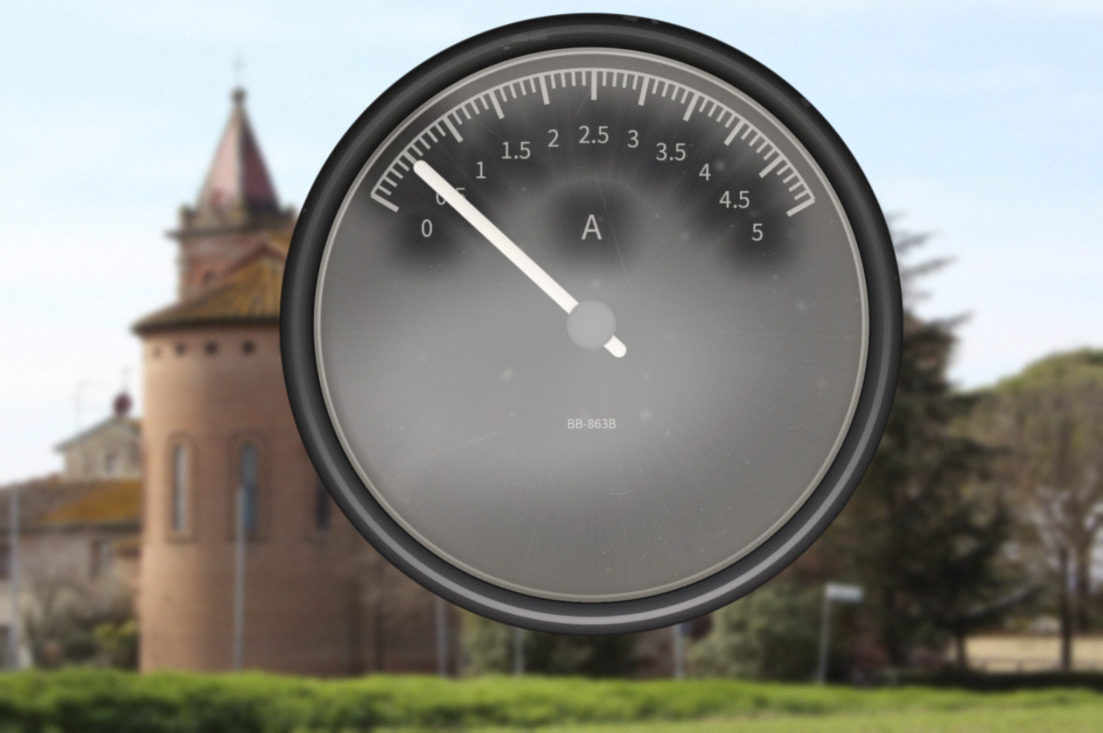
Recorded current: 0.5 A
